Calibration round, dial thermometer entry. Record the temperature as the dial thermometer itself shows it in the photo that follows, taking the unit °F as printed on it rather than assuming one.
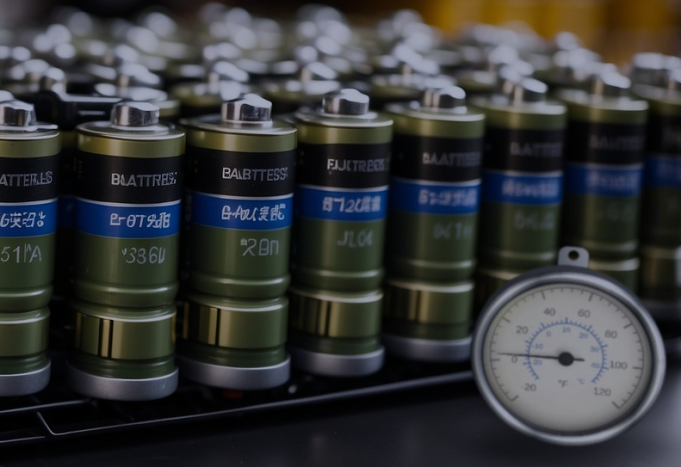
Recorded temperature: 4 °F
